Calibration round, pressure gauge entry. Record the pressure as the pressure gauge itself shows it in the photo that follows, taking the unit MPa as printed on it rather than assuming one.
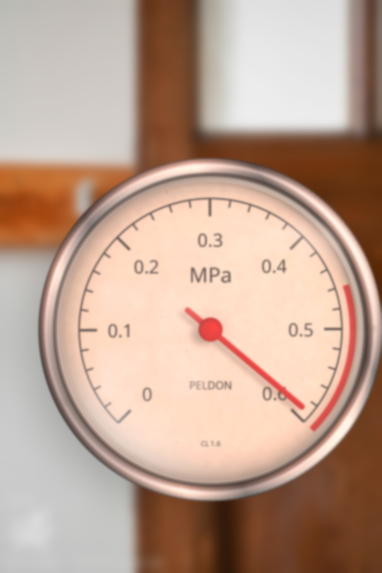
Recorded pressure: 0.59 MPa
